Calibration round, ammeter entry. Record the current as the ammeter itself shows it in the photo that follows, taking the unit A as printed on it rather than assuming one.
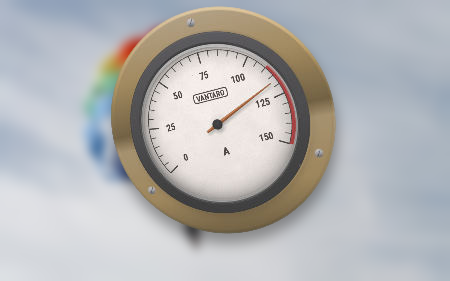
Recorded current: 117.5 A
